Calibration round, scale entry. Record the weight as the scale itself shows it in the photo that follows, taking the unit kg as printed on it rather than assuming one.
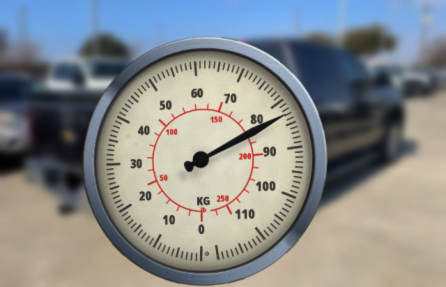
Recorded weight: 83 kg
